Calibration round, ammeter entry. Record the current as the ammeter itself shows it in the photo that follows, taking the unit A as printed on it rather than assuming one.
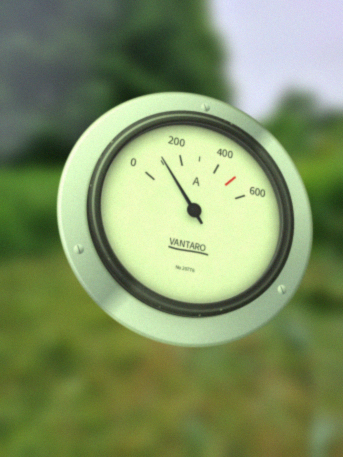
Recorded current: 100 A
